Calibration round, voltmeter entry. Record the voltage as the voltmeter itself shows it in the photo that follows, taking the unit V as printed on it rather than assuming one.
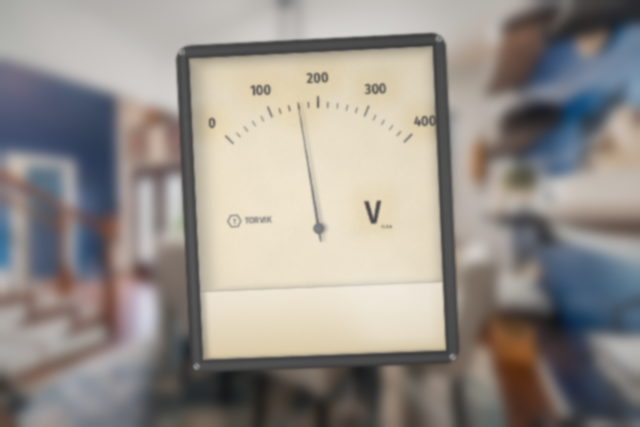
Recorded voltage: 160 V
